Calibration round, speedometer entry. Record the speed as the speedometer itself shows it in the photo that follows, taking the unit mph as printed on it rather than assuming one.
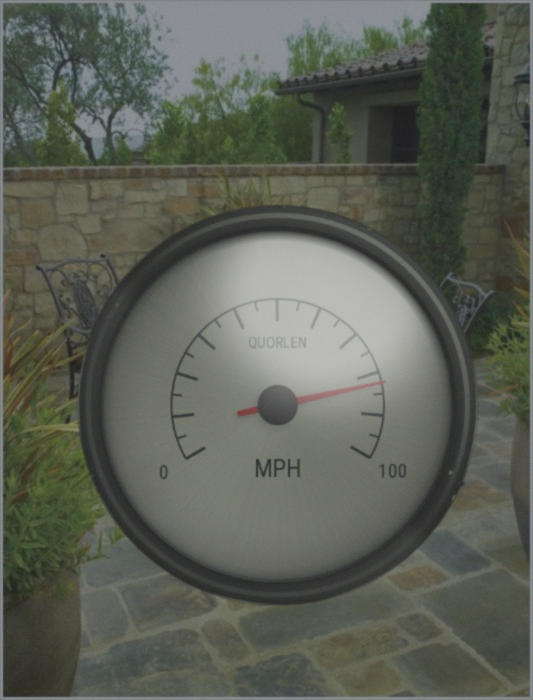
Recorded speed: 82.5 mph
